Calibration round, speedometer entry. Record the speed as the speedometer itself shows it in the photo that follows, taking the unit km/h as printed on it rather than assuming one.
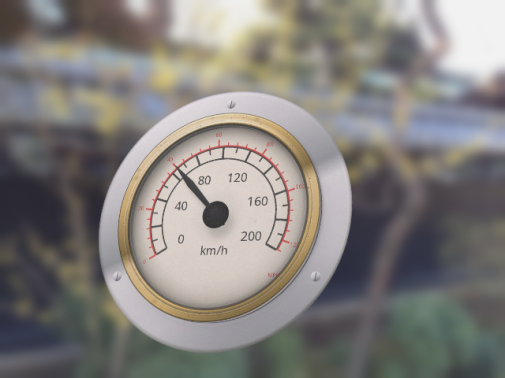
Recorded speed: 65 km/h
